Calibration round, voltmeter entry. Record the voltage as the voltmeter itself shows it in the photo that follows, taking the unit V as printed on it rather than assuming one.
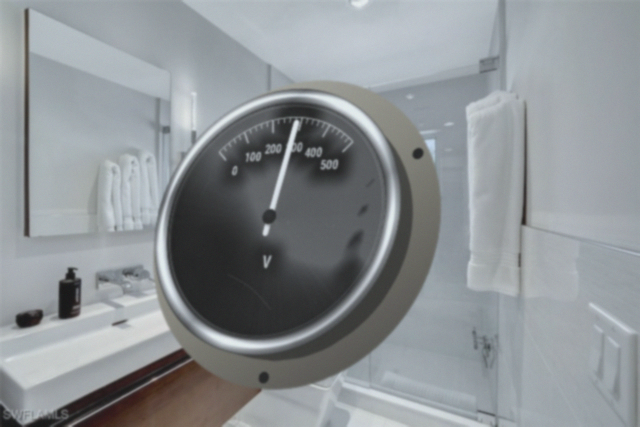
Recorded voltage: 300 V
